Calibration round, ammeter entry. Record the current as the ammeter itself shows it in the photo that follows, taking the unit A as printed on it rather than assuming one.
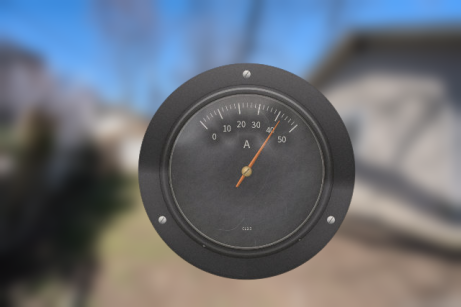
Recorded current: 42 A
